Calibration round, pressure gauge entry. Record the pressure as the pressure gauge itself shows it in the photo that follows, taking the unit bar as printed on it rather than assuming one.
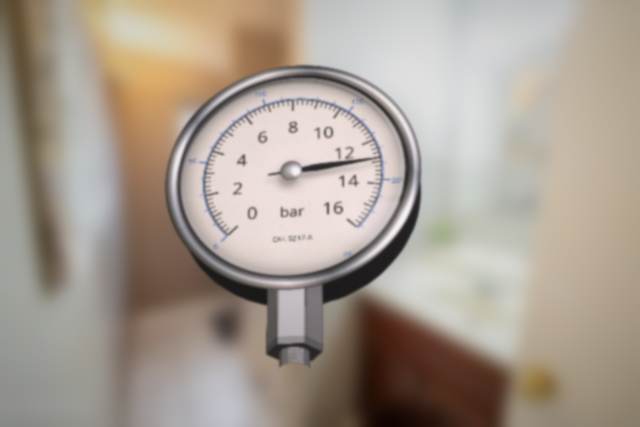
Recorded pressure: 13 bar
